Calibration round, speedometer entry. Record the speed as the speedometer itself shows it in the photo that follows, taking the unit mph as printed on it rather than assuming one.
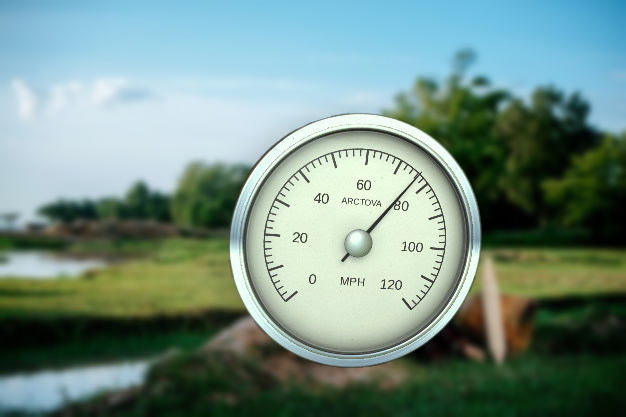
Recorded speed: 76 mph
